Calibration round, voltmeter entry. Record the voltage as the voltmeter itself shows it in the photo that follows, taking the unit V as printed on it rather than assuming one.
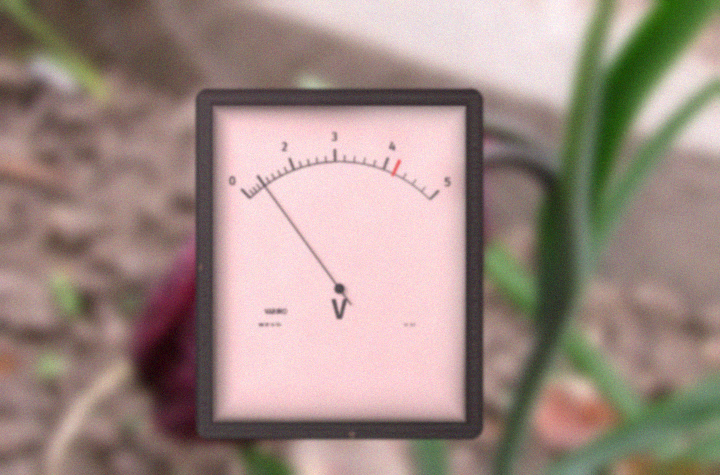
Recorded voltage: 1 V
